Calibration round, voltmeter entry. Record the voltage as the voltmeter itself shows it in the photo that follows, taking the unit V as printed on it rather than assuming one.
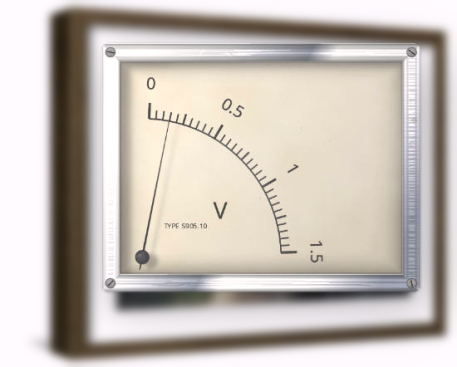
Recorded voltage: 0.15 V
